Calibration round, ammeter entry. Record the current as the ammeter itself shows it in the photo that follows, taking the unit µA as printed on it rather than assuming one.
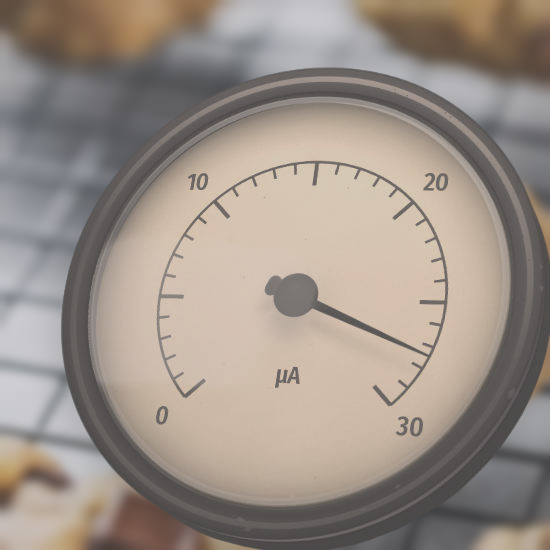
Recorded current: 27.5 µA
